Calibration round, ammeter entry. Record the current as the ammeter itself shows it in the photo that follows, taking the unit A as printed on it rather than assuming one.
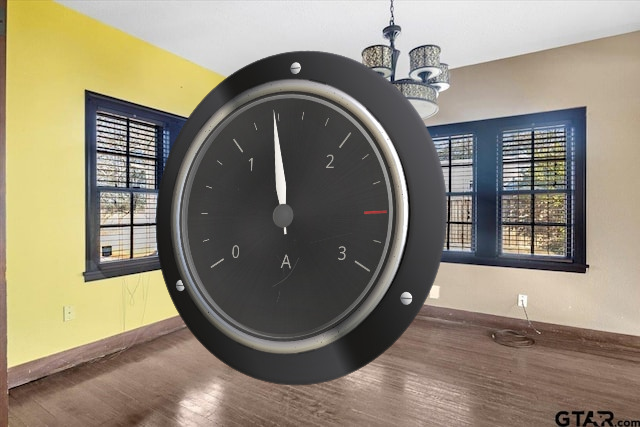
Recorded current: 1.4 A
